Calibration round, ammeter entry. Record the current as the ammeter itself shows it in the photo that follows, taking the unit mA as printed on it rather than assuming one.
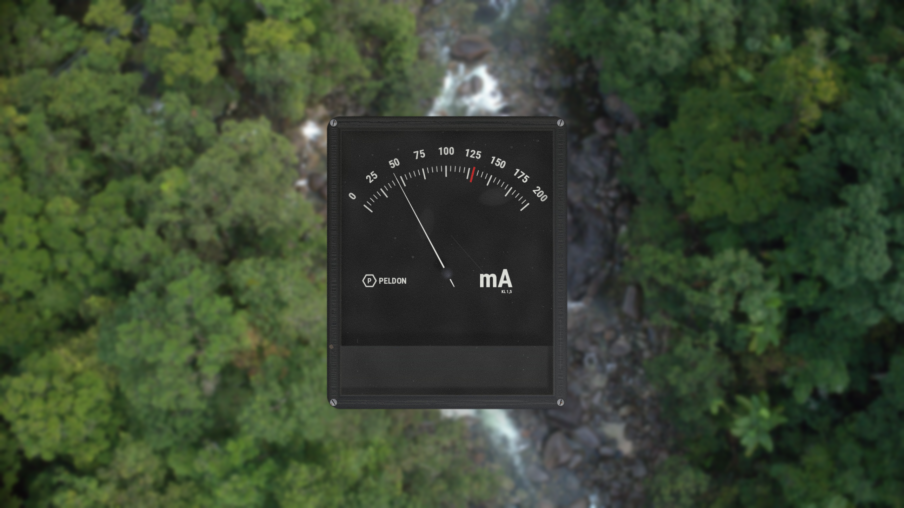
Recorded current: 45 mA
